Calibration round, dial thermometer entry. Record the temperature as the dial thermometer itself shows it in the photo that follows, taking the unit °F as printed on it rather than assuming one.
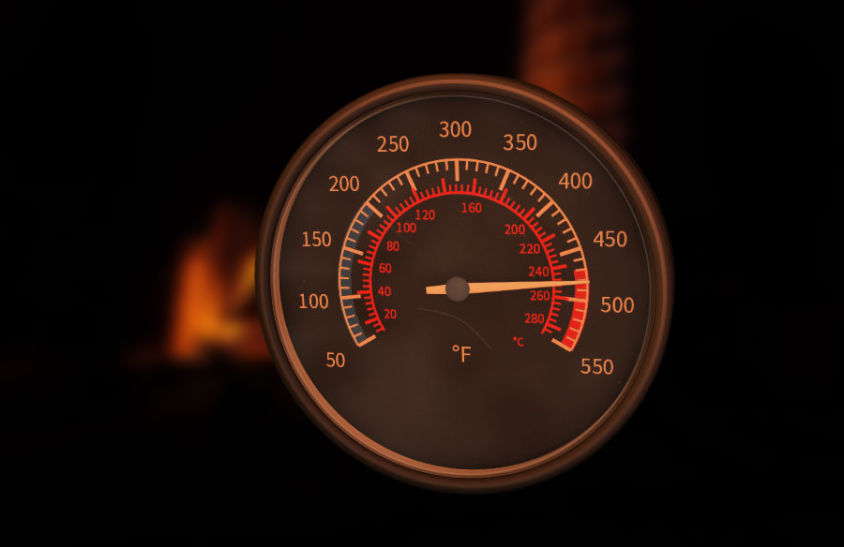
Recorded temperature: 480 °F
